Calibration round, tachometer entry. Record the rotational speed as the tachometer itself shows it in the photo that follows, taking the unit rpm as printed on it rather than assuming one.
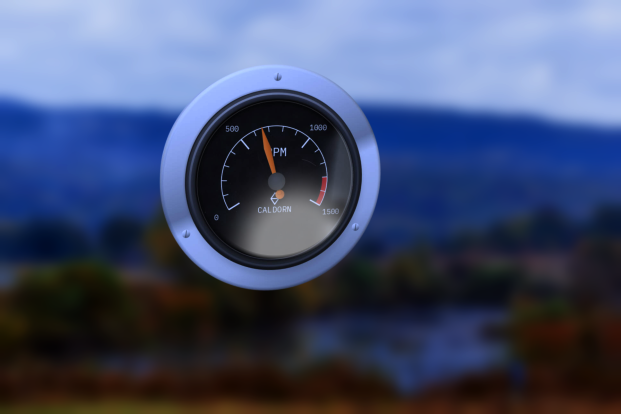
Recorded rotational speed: 650 rpm
